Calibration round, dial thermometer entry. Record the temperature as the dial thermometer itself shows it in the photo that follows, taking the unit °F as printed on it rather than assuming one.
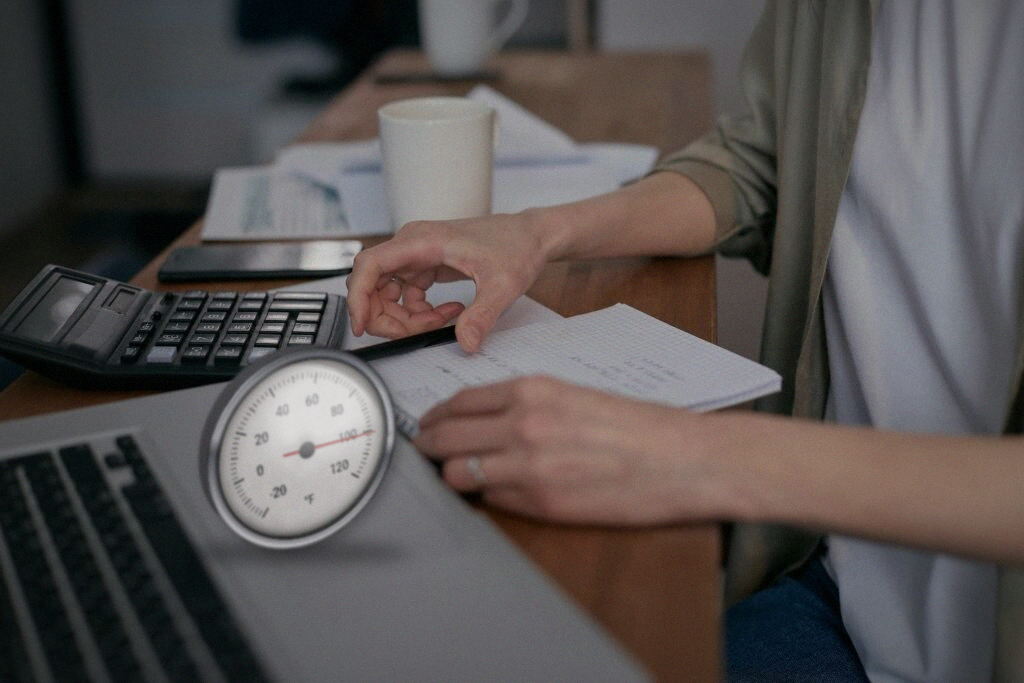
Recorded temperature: 100 °F
